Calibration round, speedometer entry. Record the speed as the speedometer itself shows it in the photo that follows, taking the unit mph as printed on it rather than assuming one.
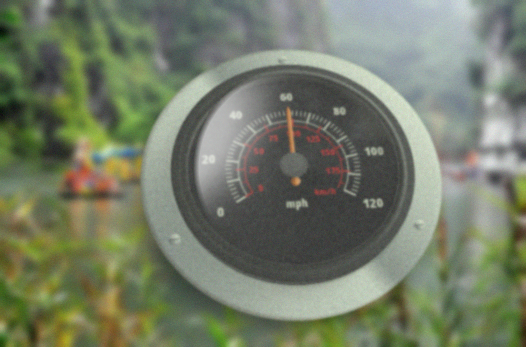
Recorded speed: 60 mph
